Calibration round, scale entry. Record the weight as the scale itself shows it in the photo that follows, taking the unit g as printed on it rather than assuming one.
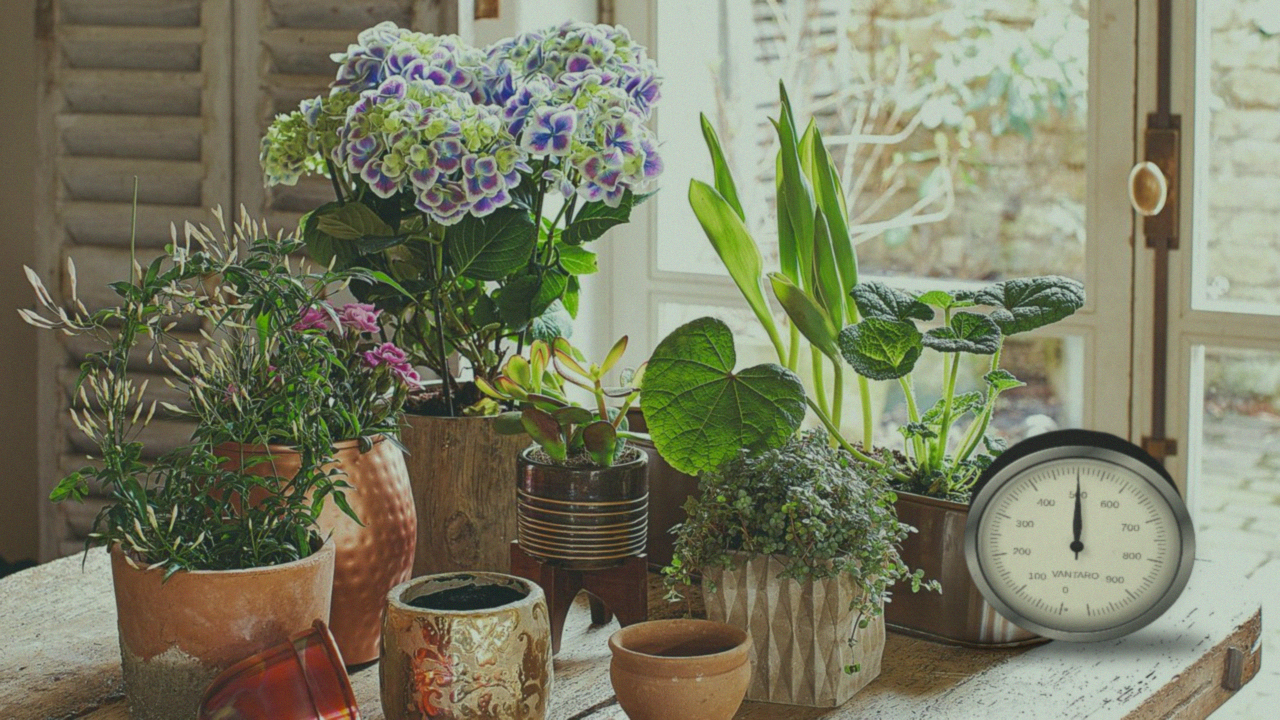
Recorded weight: 500 g
